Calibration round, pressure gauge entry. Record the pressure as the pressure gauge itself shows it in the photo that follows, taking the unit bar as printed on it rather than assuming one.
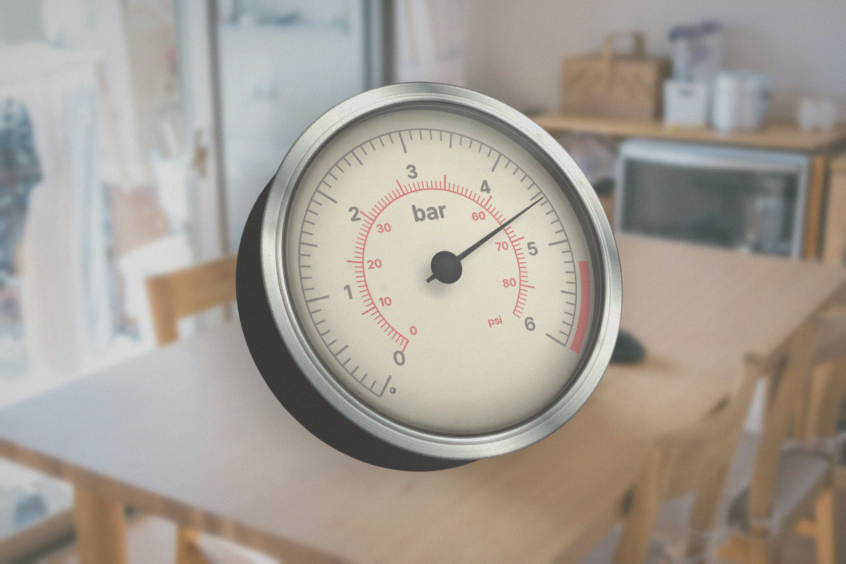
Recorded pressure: 4.55 bar
